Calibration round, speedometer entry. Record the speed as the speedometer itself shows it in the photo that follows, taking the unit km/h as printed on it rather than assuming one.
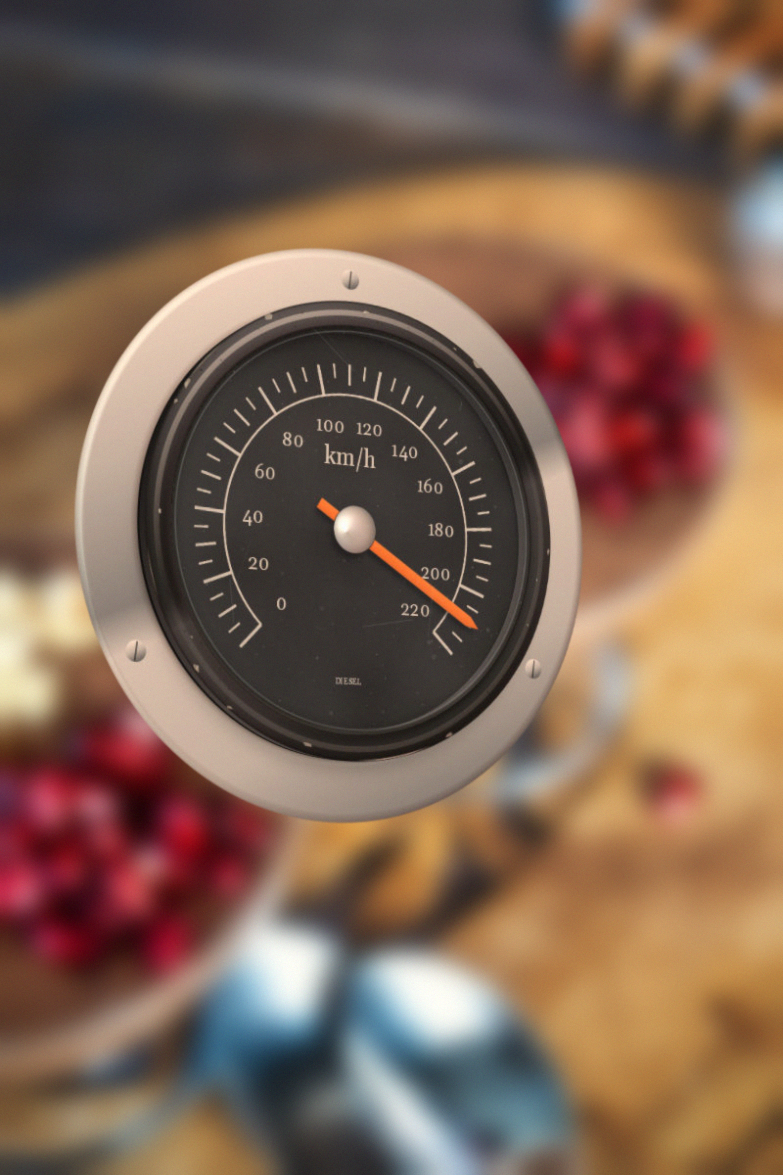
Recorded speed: 210 km/h
